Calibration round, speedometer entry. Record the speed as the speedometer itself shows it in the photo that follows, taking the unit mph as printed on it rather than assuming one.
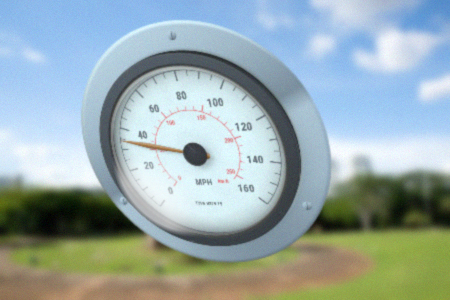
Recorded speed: 35 mph
